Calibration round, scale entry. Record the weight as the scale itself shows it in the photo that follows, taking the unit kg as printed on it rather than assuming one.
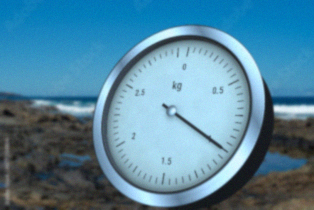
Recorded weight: 1 kg
